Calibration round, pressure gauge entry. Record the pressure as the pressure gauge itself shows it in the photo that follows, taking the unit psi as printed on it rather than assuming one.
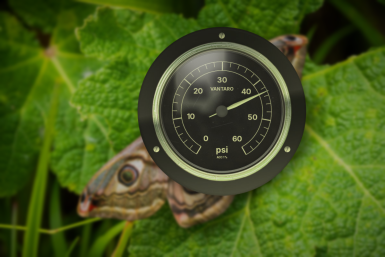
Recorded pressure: 43 psi
